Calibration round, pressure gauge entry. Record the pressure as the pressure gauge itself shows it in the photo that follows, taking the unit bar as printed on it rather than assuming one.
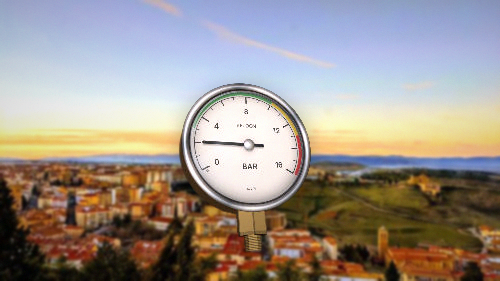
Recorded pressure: 2 bar
